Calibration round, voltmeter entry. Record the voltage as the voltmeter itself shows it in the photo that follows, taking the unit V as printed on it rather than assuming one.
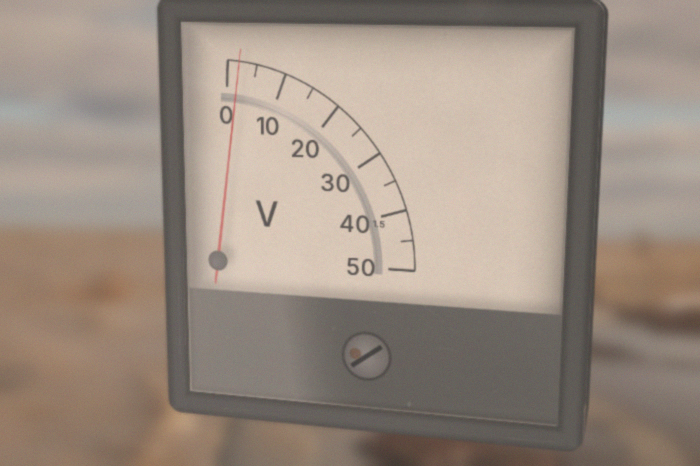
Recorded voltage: 2.5 V
